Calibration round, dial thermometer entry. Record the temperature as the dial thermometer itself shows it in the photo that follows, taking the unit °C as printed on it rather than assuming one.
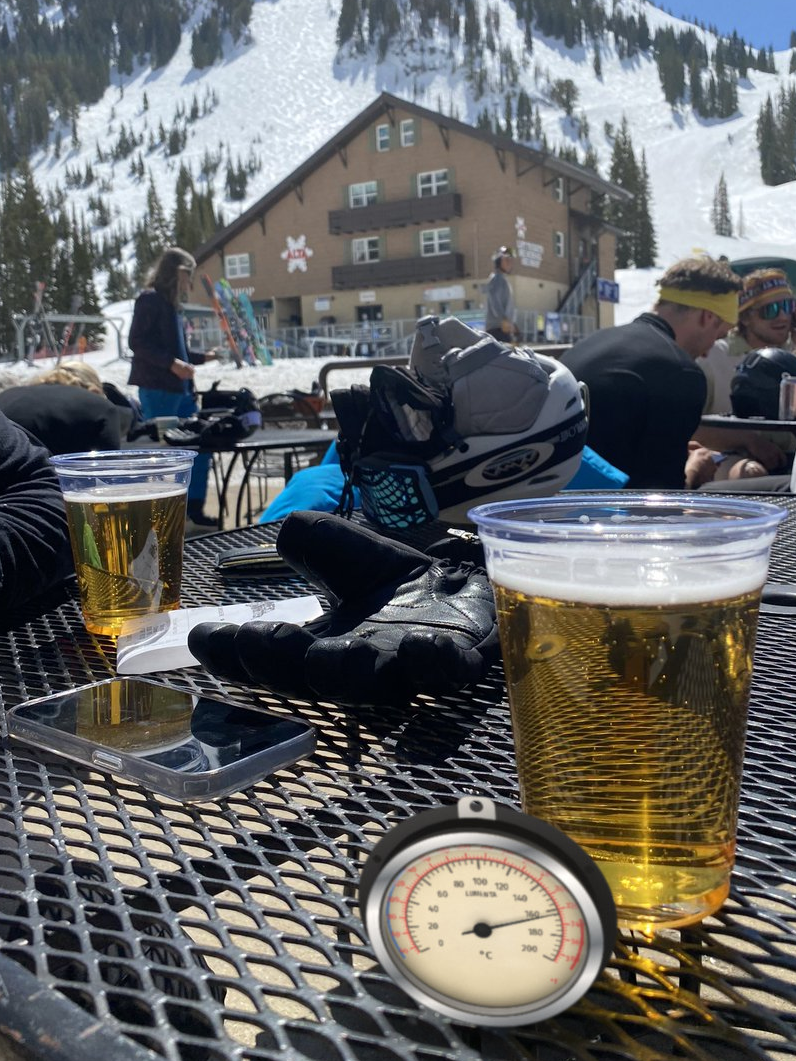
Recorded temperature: 160 °C
